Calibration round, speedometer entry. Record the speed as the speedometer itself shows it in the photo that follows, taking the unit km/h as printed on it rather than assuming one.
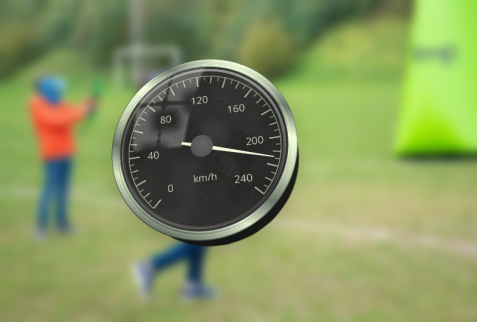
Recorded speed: 215 km/h
